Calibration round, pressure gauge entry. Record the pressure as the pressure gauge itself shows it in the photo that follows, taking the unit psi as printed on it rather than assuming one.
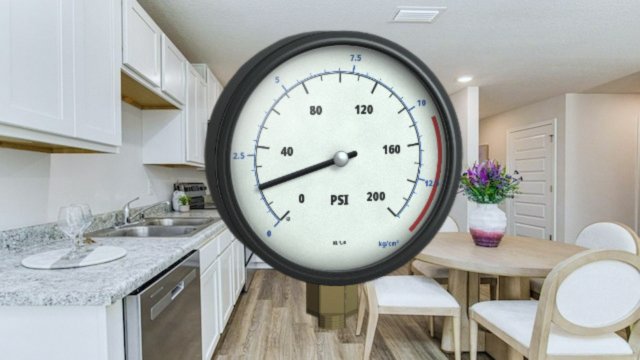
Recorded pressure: 20 psi
